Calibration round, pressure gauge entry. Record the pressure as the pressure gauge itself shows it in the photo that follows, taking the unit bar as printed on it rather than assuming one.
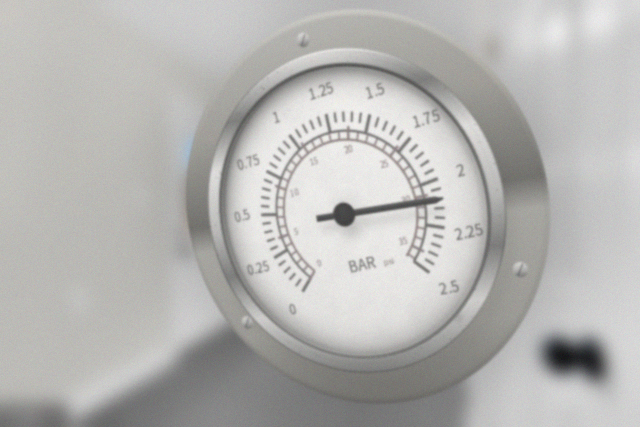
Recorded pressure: 2.1 bar
